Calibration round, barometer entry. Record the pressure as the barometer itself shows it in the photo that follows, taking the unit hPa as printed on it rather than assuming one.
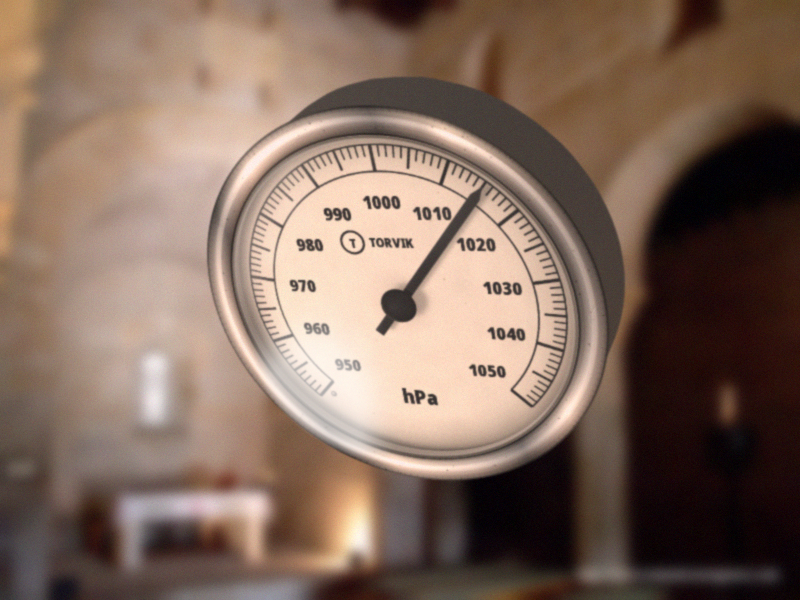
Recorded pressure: 1015 hPa
